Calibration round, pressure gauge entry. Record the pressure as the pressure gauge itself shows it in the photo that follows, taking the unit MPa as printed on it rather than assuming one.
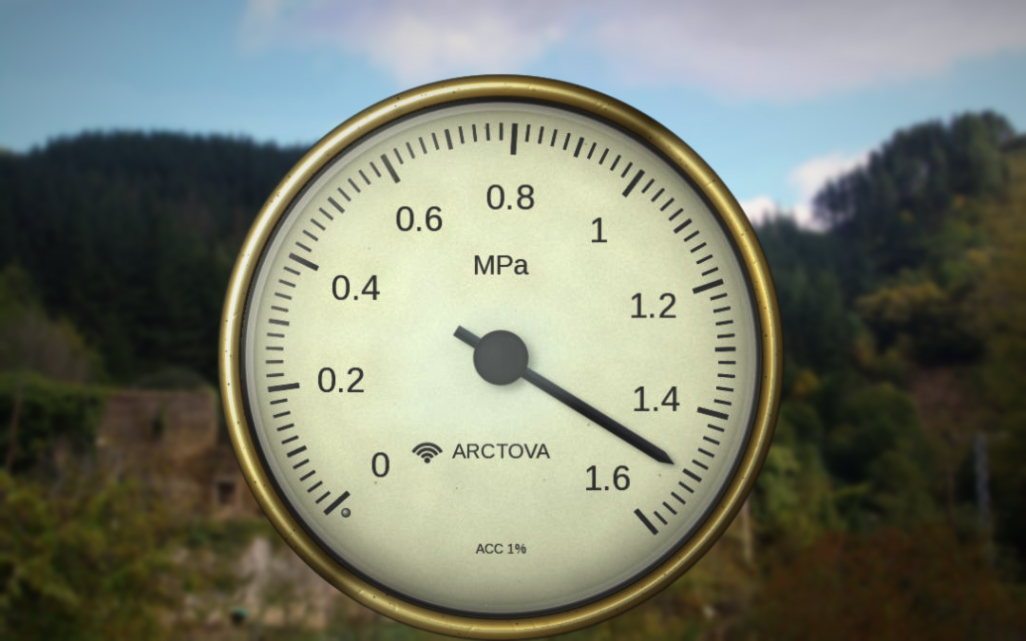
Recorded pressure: 1.5 MPa
